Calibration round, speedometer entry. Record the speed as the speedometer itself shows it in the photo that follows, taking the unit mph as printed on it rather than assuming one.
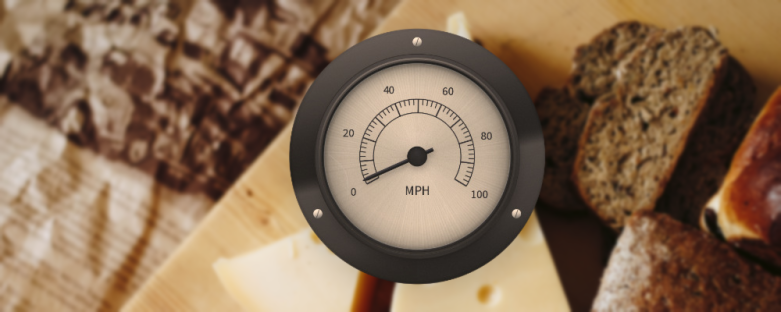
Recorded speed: 2 mph
